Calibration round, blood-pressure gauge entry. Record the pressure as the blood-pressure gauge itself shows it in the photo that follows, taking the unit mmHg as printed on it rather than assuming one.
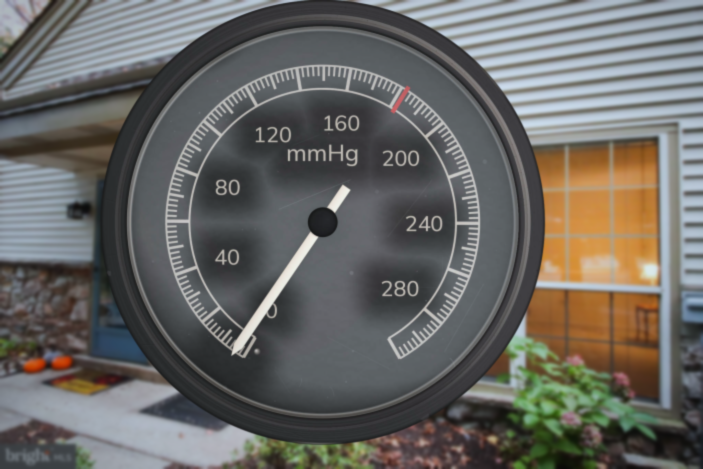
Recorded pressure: 4 mmHg
